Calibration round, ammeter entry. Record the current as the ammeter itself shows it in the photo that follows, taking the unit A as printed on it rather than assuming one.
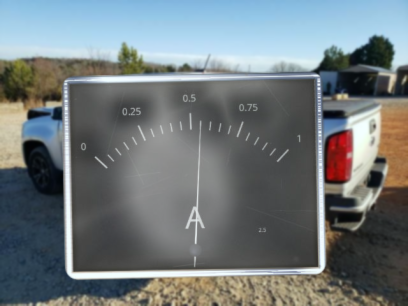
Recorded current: 0.55 A
